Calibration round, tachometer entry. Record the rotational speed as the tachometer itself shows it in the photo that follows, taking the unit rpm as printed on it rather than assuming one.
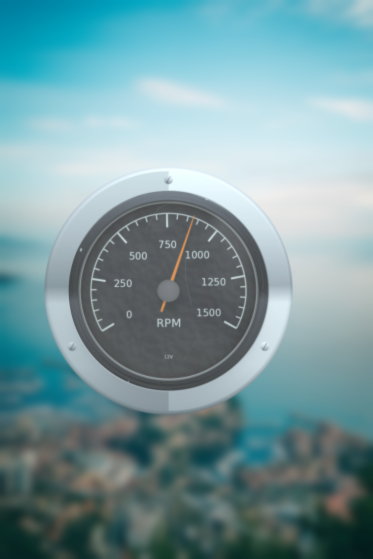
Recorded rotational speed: 875 rpm
